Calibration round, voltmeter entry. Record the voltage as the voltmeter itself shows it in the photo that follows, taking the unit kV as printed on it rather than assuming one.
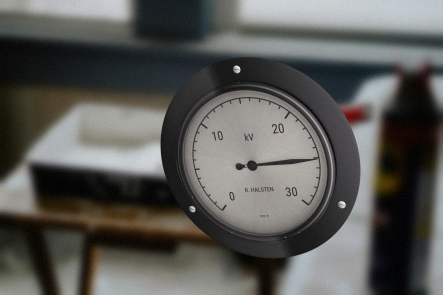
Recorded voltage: 25 kV
